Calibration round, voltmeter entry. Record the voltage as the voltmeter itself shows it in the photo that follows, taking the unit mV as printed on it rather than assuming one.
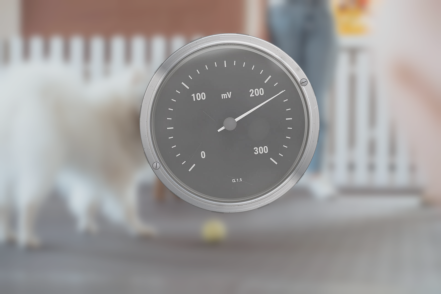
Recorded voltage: 220 mV
